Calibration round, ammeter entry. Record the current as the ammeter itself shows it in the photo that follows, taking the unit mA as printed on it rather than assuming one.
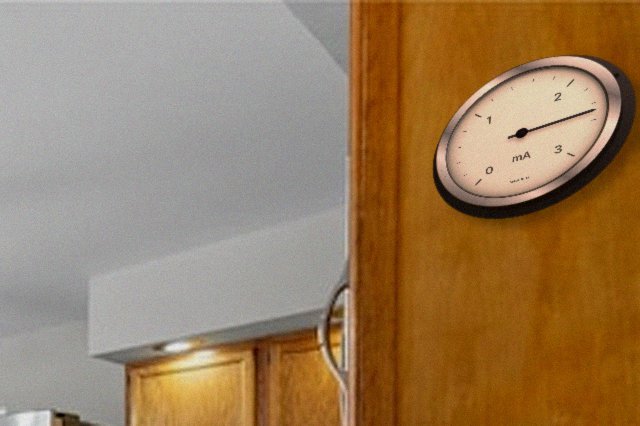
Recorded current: 2.5 mA
